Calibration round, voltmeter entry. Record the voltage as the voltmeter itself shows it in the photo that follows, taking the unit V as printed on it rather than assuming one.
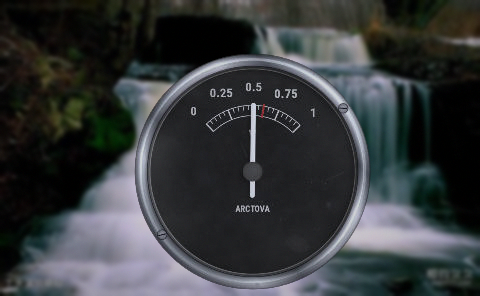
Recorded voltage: 0.5 V
